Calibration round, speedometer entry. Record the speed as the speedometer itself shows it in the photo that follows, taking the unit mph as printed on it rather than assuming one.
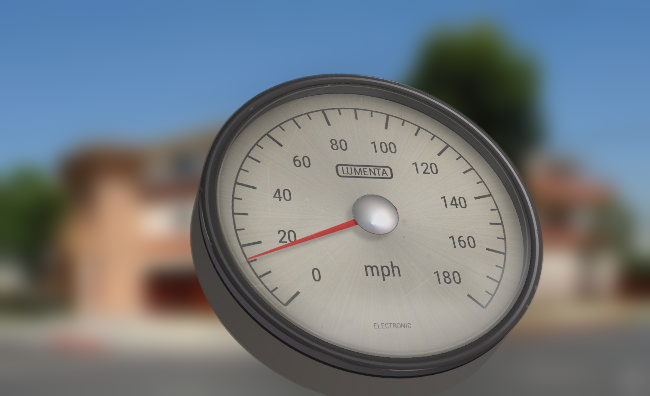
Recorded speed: 15 mph
